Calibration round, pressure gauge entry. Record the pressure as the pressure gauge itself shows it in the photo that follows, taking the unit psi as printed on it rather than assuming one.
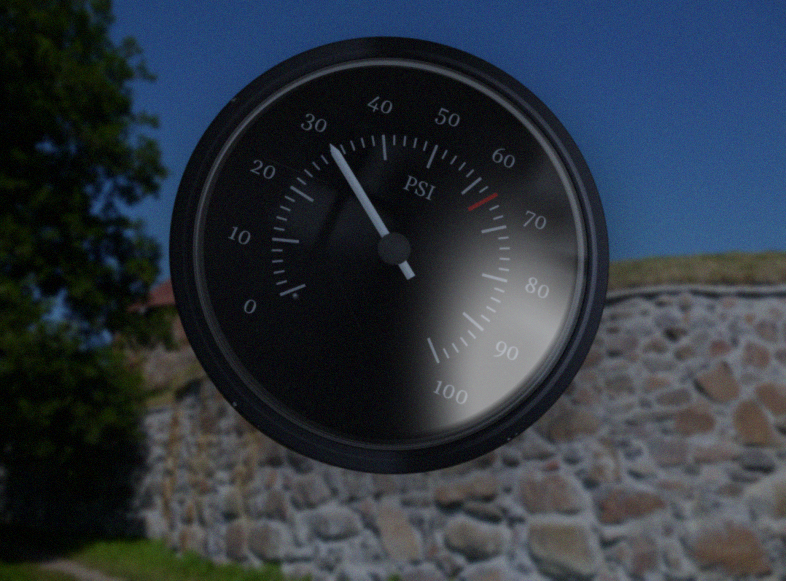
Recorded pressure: 30 psi
